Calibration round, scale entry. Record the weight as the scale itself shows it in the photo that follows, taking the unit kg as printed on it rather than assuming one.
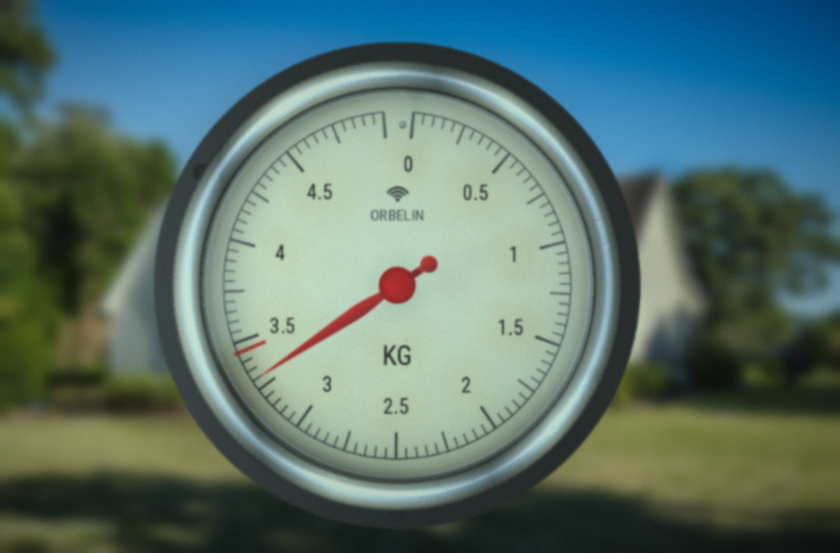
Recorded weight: 3.3 kg
